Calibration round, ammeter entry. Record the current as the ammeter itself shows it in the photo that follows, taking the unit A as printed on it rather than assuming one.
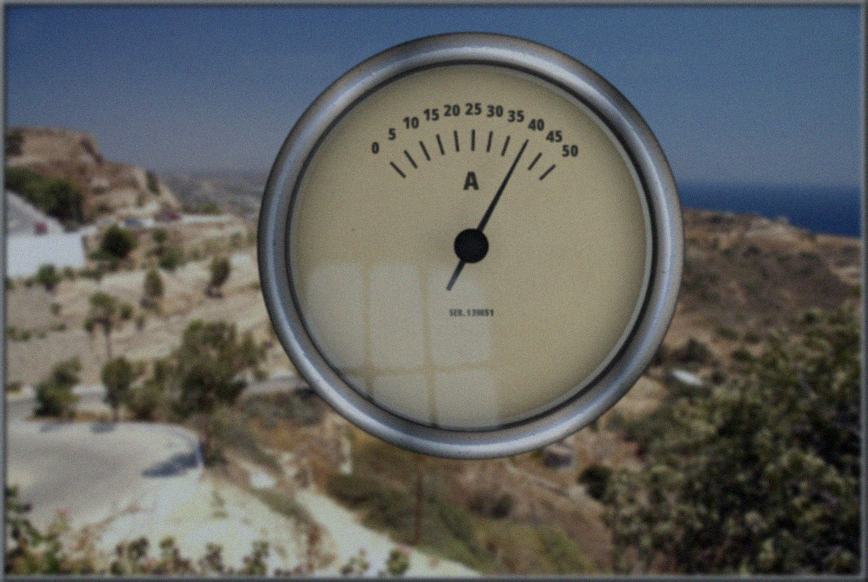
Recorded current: 40 A
